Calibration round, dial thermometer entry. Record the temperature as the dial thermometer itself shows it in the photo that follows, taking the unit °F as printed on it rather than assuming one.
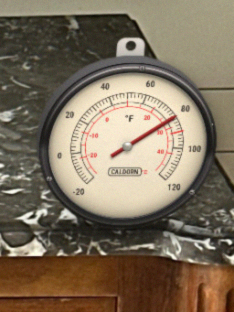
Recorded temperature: 80 °F
